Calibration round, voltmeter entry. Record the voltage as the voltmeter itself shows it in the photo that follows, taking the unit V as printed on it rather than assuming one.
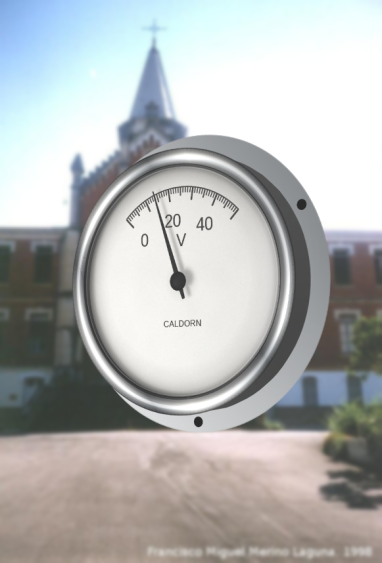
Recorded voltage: 15 V
